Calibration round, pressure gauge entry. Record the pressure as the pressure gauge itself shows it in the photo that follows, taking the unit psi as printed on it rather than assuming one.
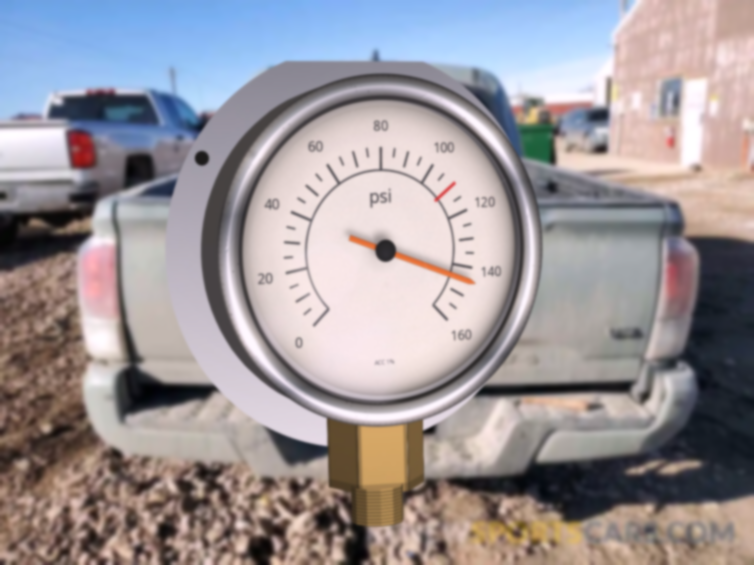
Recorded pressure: 145 psi
